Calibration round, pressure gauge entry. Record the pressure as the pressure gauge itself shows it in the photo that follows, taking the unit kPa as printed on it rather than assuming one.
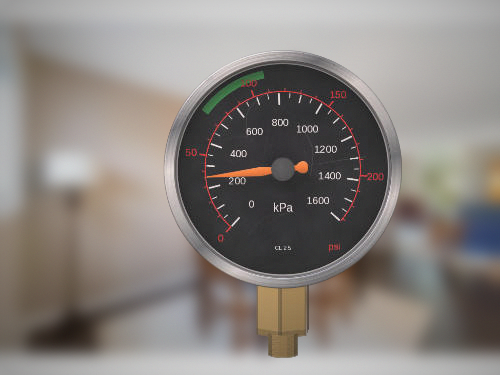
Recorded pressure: 250 kPa
